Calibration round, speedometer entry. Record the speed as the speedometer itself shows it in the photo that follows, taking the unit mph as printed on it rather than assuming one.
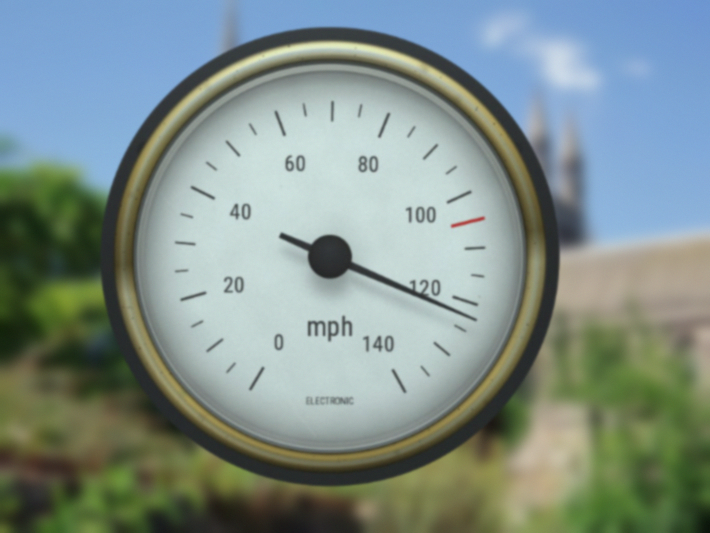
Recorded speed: 122.5 mph
